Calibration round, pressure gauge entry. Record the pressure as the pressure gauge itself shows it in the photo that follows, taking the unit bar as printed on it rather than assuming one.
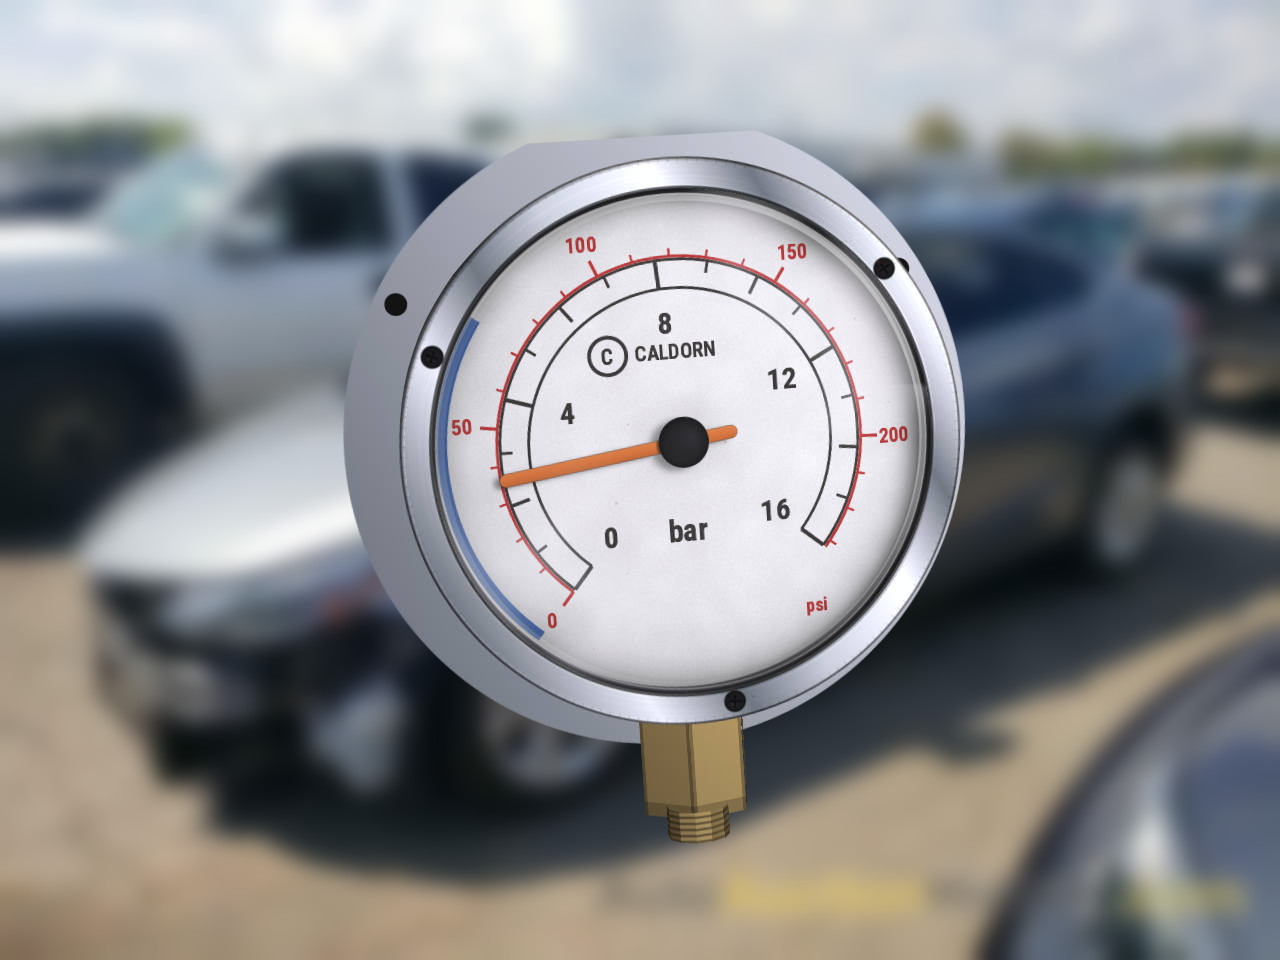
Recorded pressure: 2.5 bar
